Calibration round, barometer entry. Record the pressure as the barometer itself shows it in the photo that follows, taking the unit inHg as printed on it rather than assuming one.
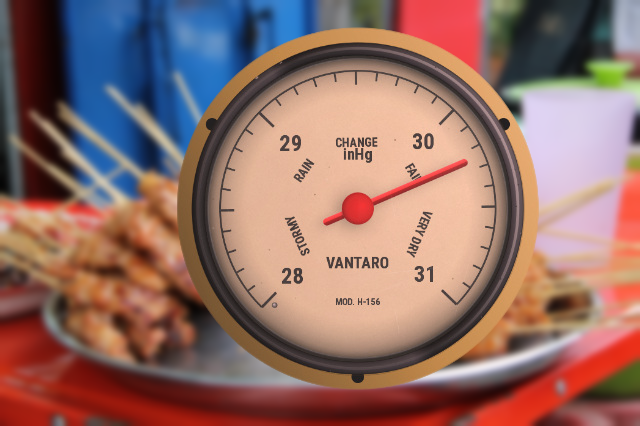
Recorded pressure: 30.25 inHg
